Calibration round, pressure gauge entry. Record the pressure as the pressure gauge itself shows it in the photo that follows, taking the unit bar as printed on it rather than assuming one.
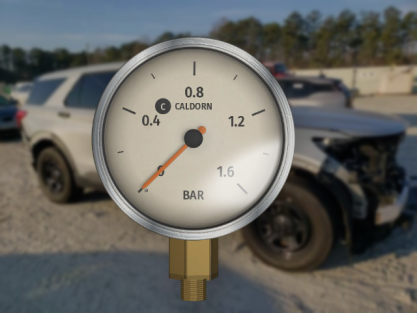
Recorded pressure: 0 bar
